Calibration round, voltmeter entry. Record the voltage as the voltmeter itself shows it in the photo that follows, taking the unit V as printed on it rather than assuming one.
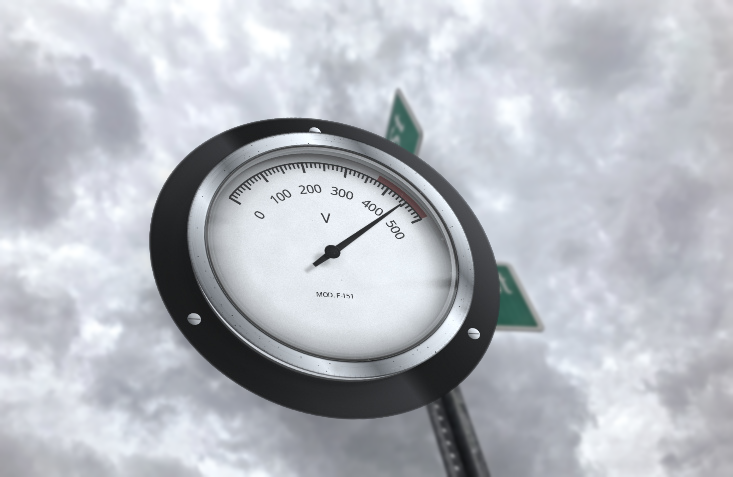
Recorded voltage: 450 V
